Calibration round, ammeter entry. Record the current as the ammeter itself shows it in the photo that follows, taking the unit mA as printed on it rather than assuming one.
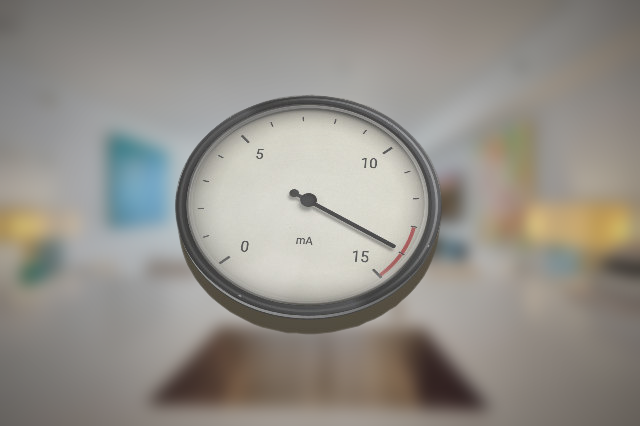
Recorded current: 14 mA
